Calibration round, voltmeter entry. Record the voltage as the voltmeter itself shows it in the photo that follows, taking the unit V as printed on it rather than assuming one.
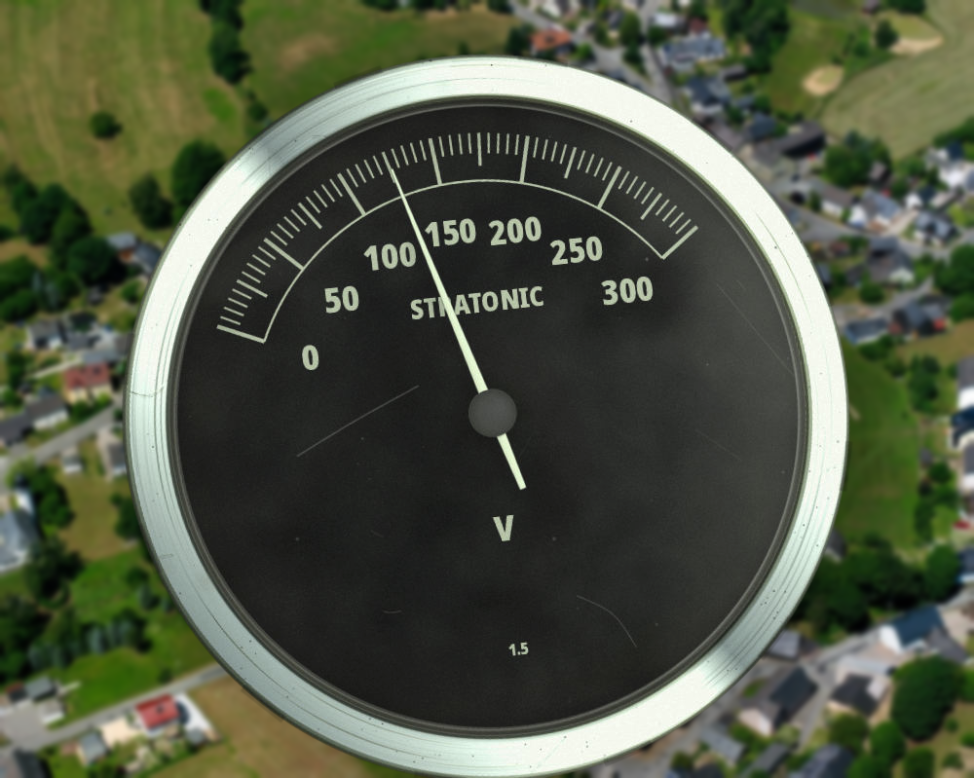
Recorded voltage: 125 V
